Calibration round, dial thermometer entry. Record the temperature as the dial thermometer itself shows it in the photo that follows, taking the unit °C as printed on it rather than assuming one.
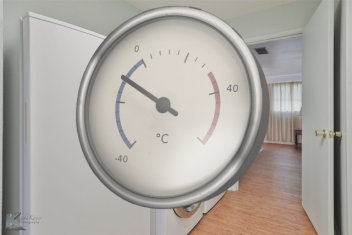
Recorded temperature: -10 °C
